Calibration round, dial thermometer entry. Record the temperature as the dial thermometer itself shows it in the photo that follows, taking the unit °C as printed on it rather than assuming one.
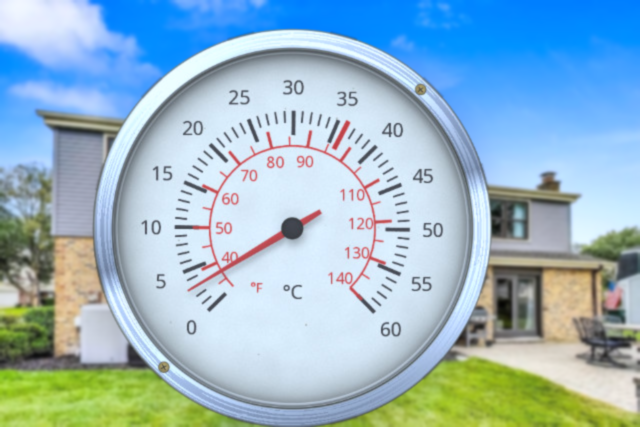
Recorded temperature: 3 °C
